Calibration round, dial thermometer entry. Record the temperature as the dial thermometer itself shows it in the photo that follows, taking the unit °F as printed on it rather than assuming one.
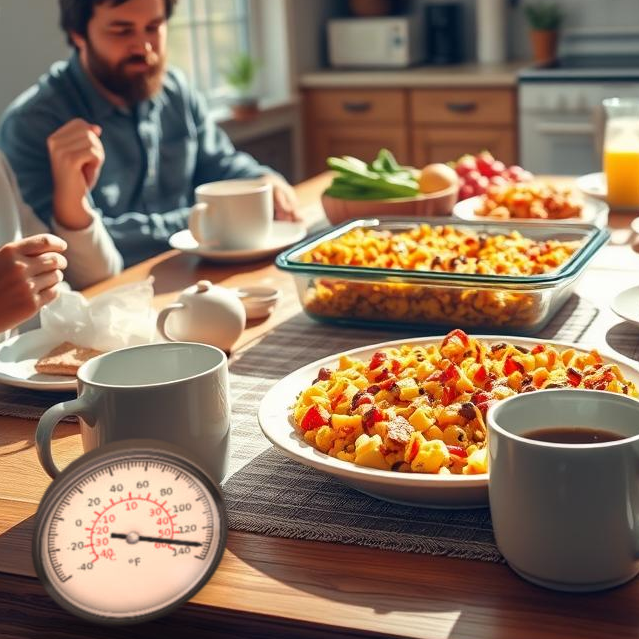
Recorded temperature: 130 °F
